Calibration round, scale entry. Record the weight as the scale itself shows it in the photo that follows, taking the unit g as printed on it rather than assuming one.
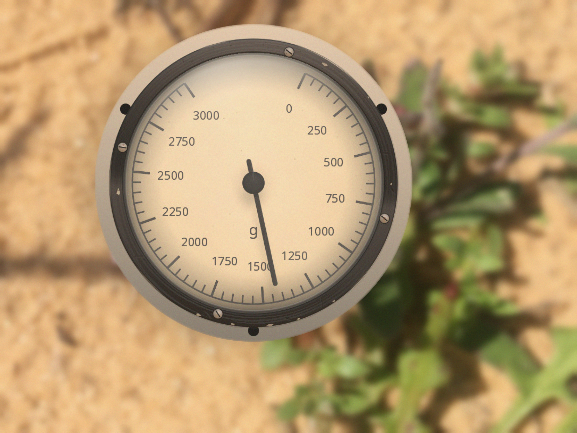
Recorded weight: 1425 g
